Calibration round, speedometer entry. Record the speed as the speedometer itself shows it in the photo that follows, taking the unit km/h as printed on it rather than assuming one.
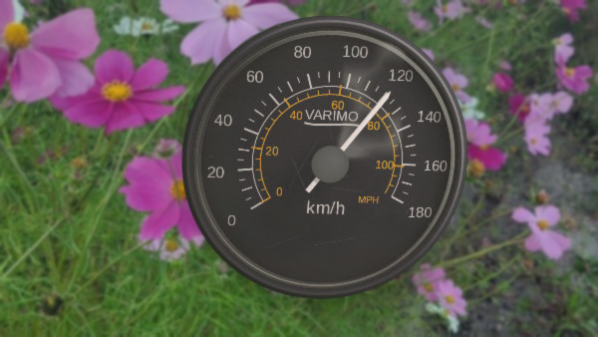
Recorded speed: 120 km/h
